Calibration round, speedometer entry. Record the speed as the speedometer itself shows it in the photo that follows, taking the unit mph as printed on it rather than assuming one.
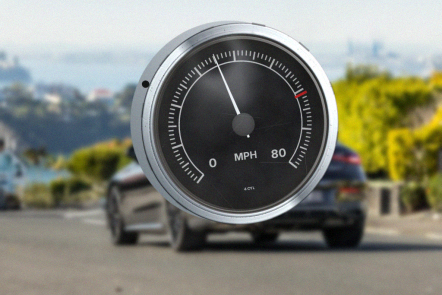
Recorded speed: 35 mph
